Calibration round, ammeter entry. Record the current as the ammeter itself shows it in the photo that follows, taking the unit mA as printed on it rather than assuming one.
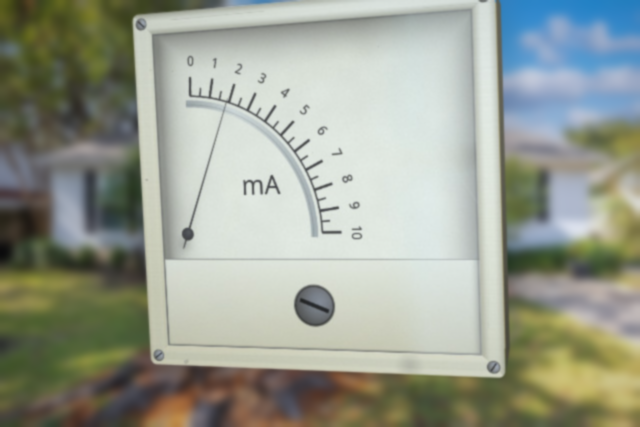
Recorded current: 2 mA
